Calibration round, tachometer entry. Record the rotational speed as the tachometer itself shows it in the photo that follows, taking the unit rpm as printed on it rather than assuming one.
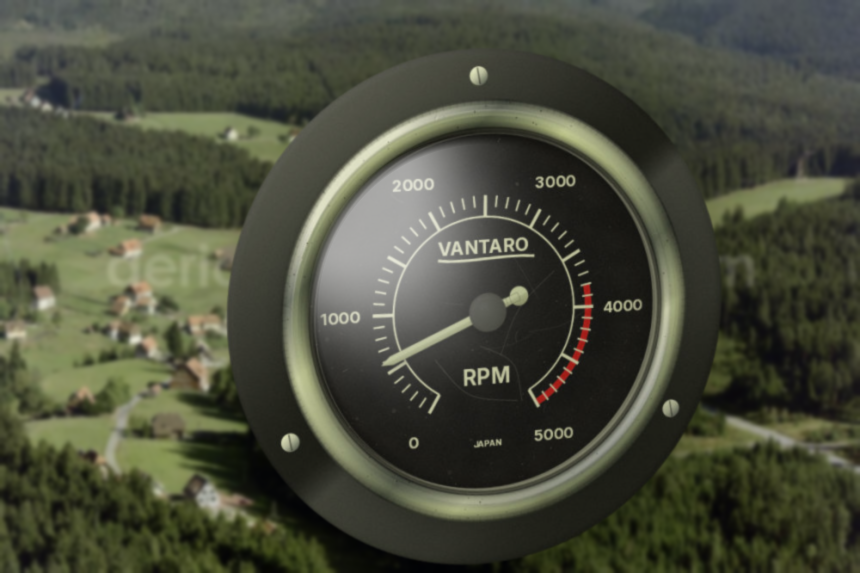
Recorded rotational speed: 600 rpm
